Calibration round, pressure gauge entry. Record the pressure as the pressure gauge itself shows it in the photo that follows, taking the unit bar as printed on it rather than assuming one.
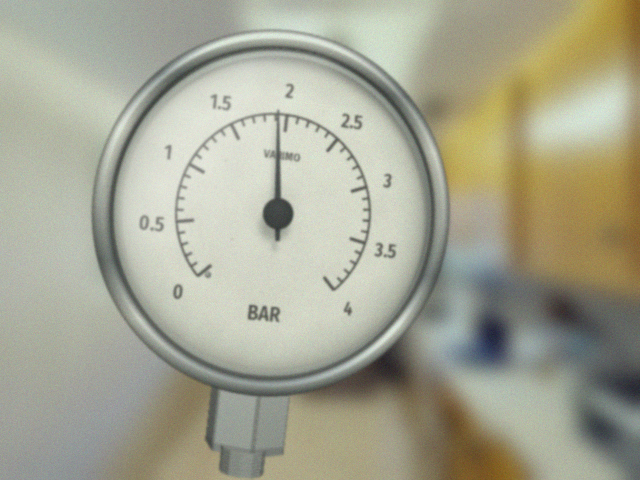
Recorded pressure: 1.9 bar
